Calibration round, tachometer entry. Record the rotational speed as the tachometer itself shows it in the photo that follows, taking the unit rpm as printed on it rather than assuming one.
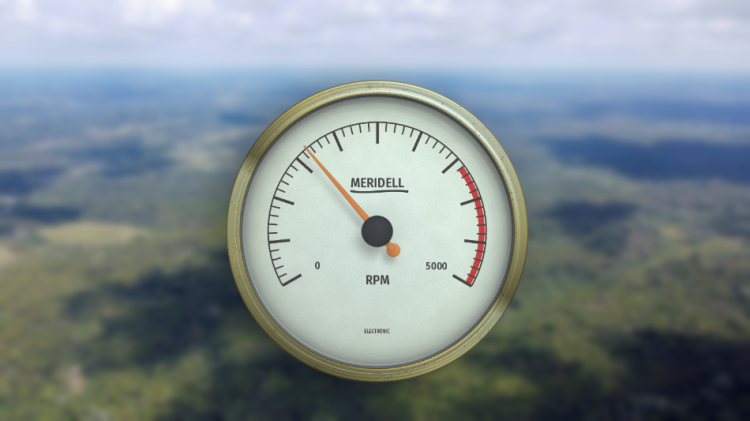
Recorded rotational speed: 1650 rpm
